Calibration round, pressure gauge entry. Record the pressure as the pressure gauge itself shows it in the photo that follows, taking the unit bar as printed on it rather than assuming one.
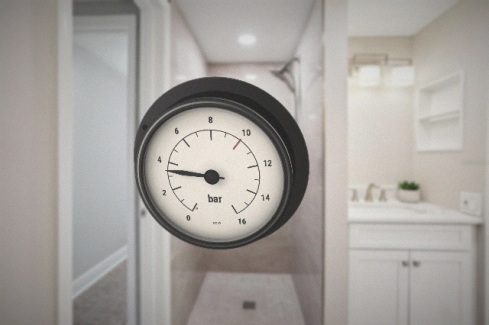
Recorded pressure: 3.5 bar
